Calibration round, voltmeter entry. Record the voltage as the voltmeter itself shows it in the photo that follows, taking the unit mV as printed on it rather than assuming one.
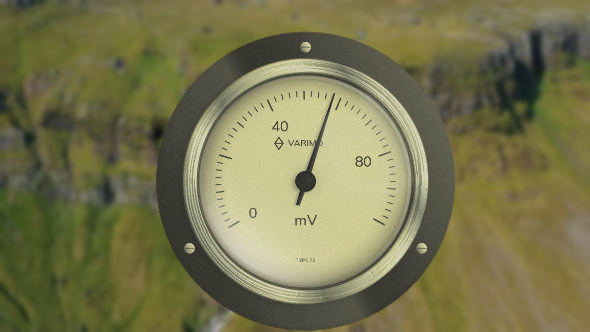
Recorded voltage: 58 mV
